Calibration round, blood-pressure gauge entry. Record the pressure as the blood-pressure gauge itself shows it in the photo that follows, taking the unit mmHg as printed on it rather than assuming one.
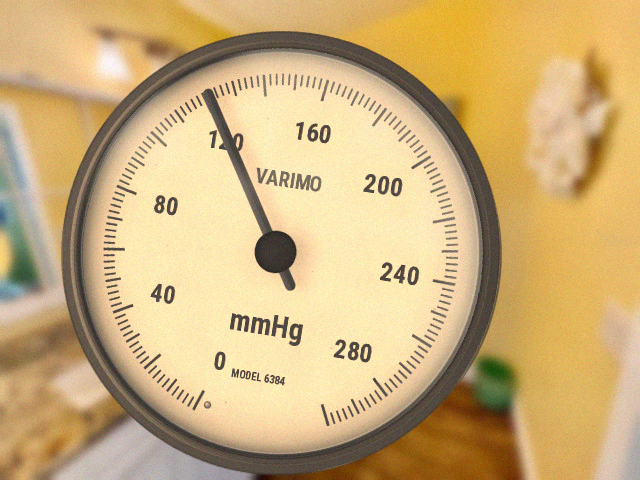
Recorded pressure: 122 mmHg
